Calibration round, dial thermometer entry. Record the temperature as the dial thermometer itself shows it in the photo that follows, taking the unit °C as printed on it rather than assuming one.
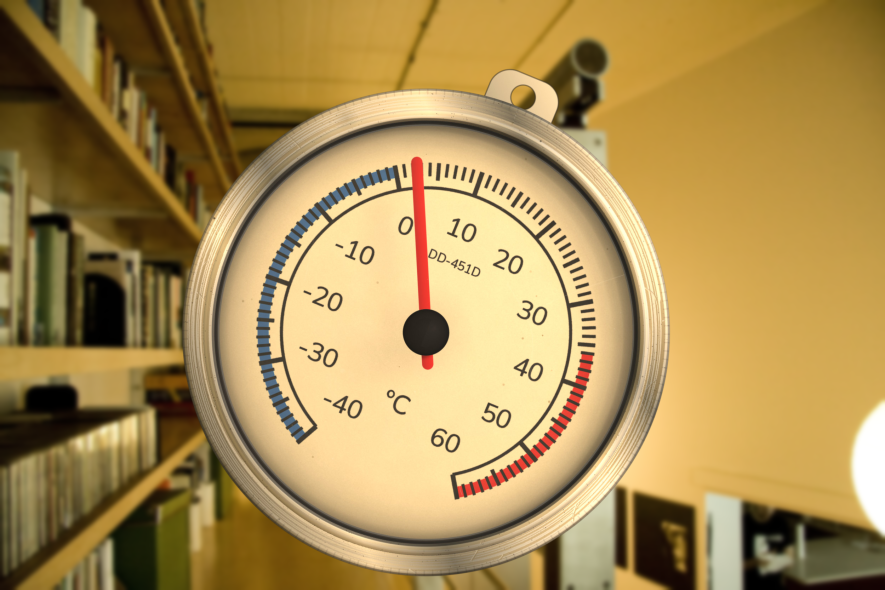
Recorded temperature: 2.5 °C
